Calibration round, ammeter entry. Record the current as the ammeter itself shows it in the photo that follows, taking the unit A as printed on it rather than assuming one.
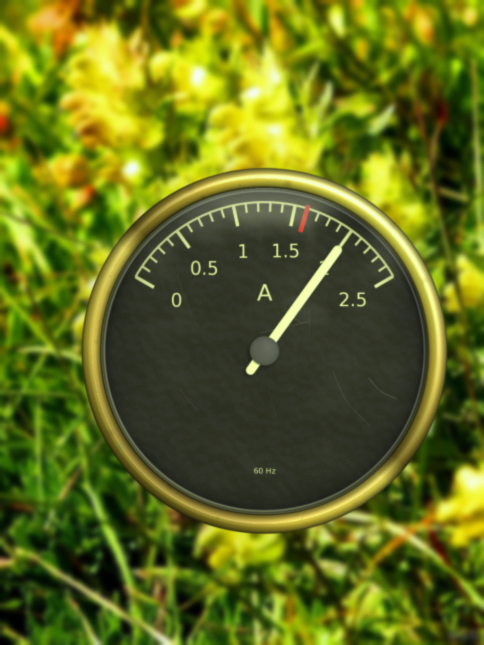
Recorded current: 2 A
